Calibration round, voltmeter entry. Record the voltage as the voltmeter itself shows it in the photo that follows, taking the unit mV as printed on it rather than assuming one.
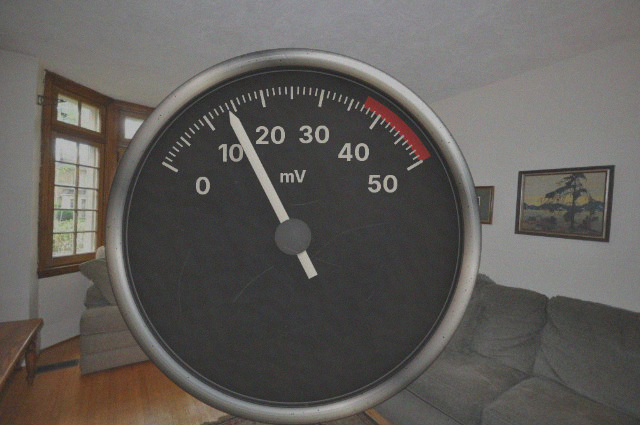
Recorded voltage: 14 mV
